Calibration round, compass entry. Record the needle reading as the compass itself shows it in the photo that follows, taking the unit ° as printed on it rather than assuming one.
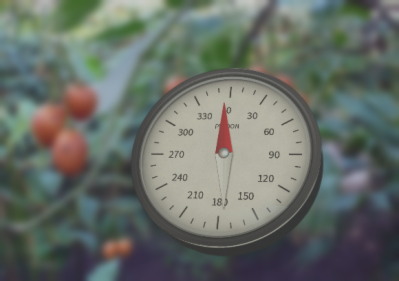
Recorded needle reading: 355 °
